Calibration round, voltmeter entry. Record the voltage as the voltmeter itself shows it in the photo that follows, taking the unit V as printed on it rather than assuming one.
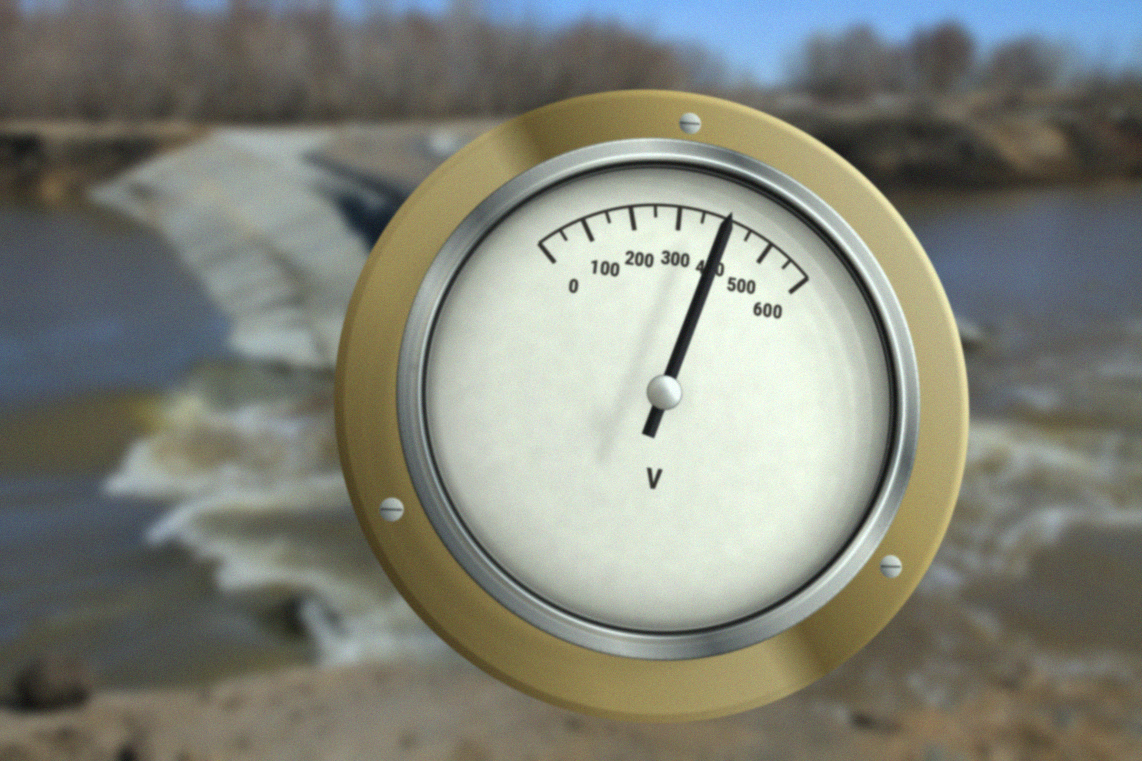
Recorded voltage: 400 V
